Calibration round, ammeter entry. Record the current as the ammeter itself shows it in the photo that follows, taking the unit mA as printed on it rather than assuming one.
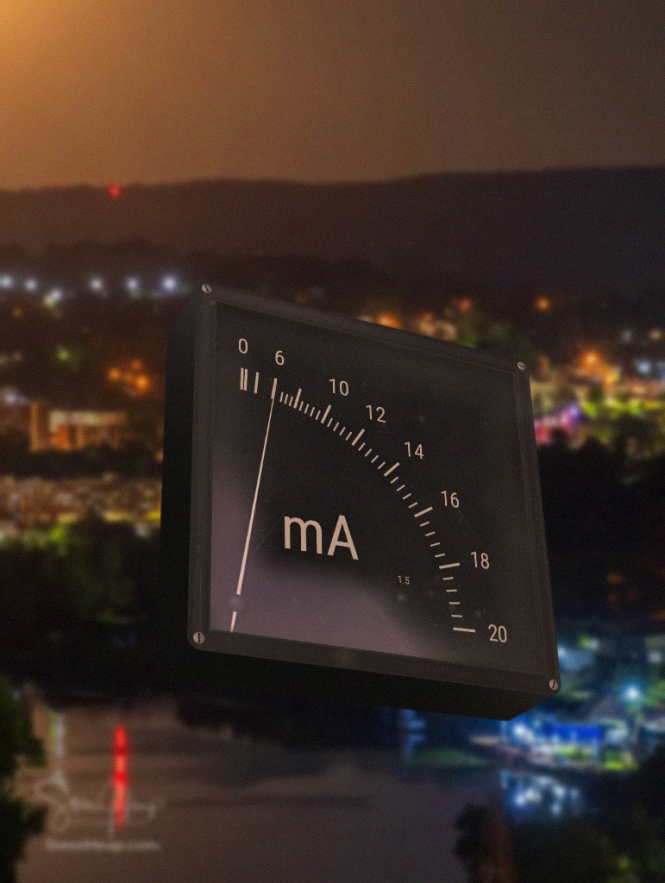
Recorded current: 6 mA
